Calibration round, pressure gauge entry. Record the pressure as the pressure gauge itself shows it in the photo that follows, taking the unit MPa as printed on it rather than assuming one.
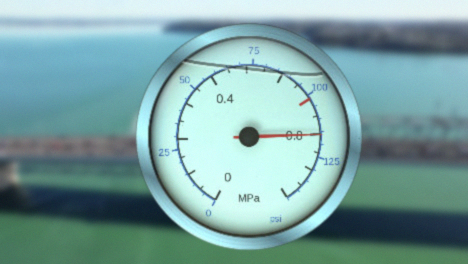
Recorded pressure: 0.8 MPa
